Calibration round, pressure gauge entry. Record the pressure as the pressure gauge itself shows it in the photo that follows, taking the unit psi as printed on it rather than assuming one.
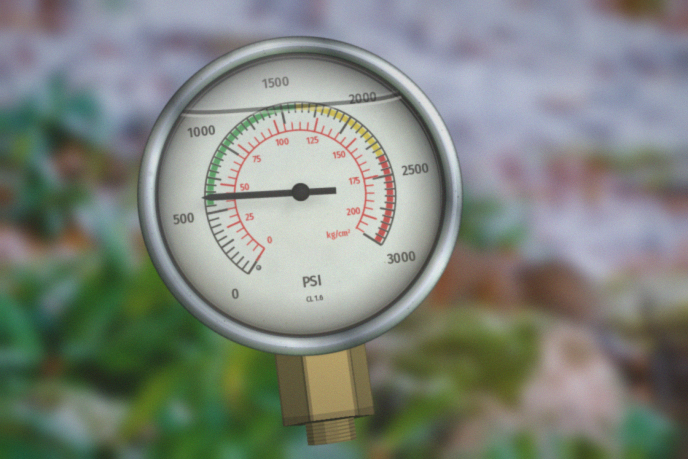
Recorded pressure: 600 psi
